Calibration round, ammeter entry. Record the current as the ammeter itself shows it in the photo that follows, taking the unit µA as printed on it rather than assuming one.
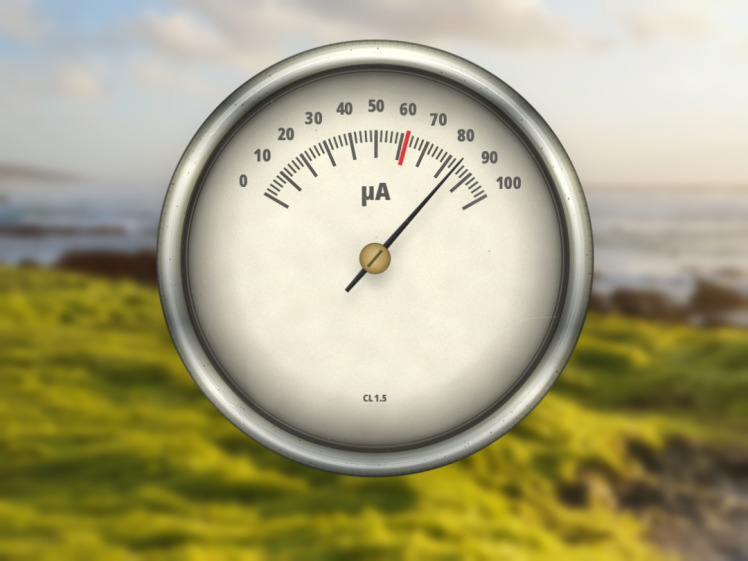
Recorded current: 84 µA
